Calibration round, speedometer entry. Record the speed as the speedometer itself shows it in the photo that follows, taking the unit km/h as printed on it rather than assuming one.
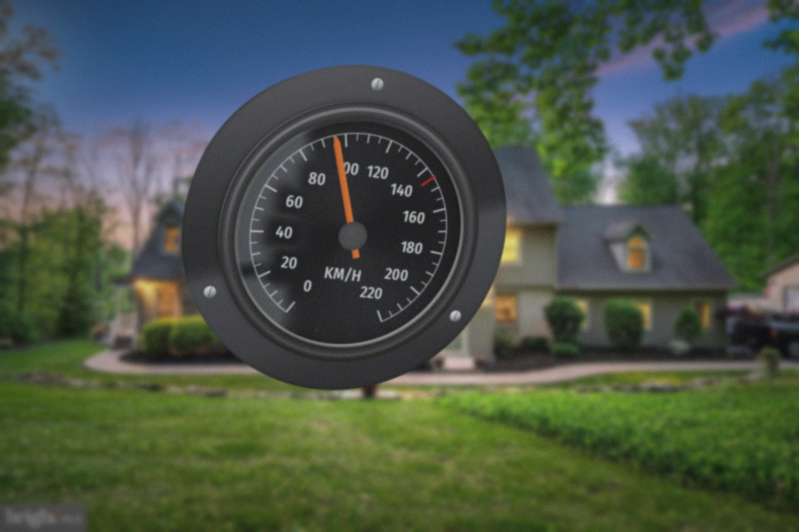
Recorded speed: 95 km/h
